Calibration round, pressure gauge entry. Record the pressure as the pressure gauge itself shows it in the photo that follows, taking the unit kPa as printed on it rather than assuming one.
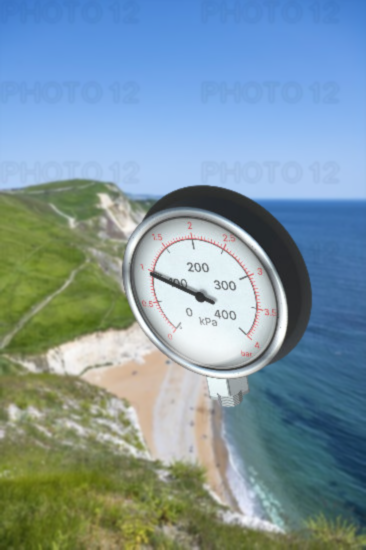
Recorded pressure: 100 kPa
